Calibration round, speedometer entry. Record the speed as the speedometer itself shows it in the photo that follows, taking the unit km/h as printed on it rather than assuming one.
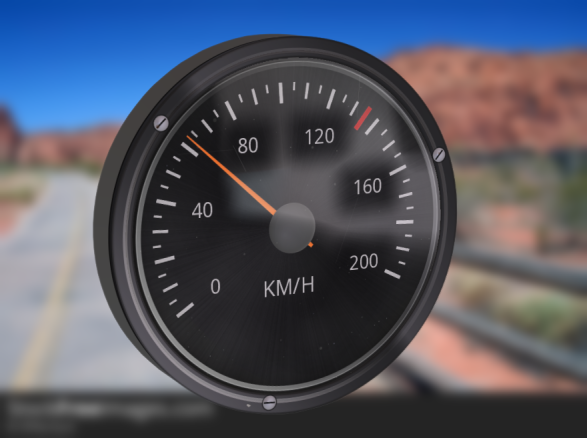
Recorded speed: 62.5 km/h
